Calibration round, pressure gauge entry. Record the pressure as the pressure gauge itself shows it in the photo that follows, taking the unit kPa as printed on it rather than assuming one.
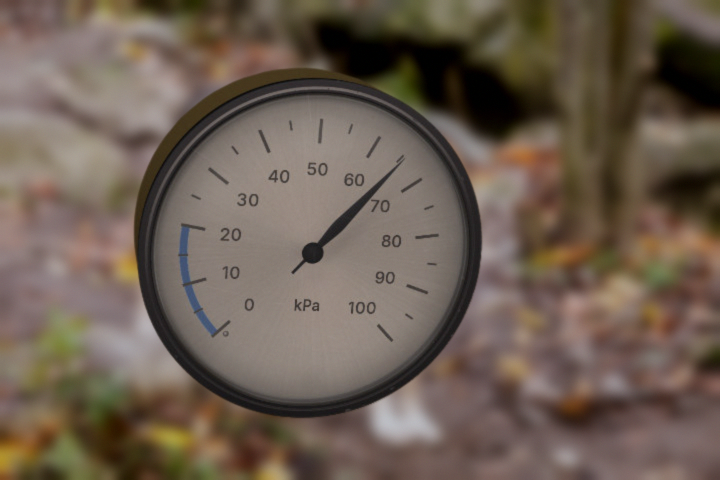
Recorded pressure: 65 kPa
